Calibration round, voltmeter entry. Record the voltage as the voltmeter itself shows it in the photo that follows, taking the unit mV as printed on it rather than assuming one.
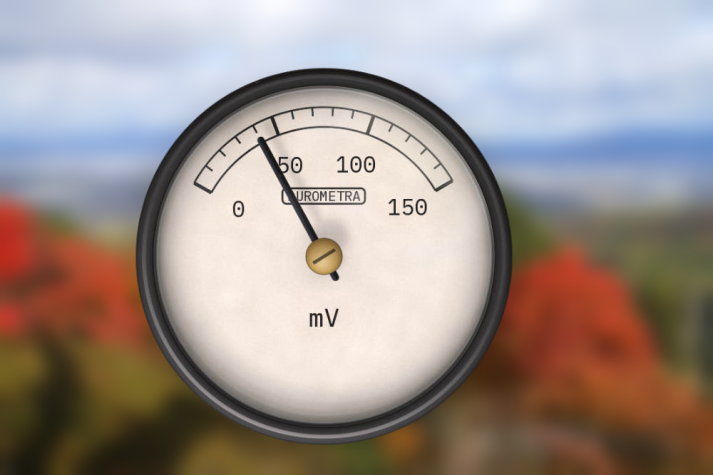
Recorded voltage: 40 mV
